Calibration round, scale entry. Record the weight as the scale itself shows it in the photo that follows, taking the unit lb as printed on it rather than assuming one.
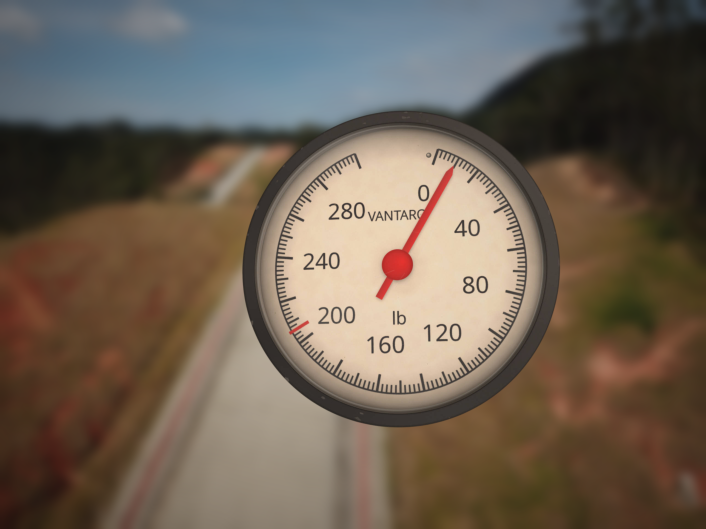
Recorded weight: 10 lb
